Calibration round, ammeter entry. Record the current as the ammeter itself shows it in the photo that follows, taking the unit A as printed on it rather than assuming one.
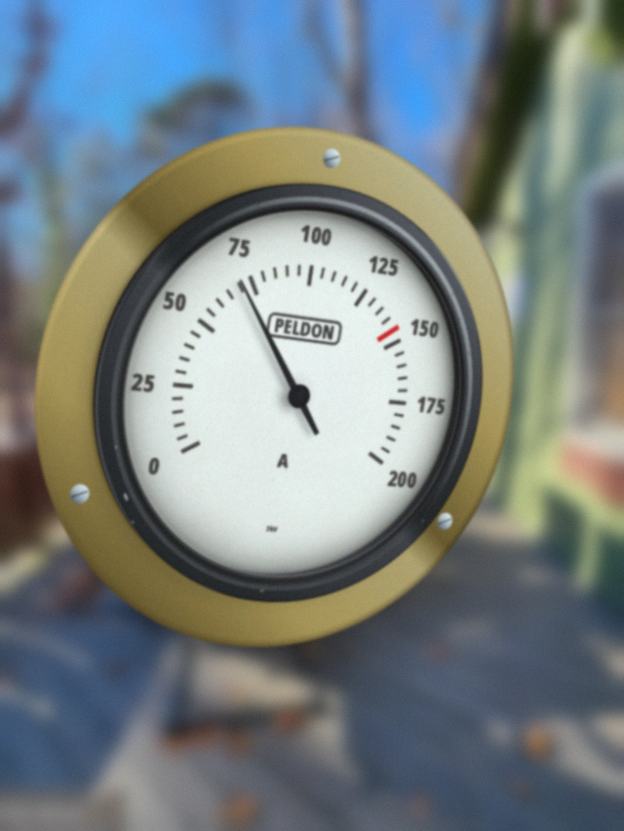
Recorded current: 70 A
